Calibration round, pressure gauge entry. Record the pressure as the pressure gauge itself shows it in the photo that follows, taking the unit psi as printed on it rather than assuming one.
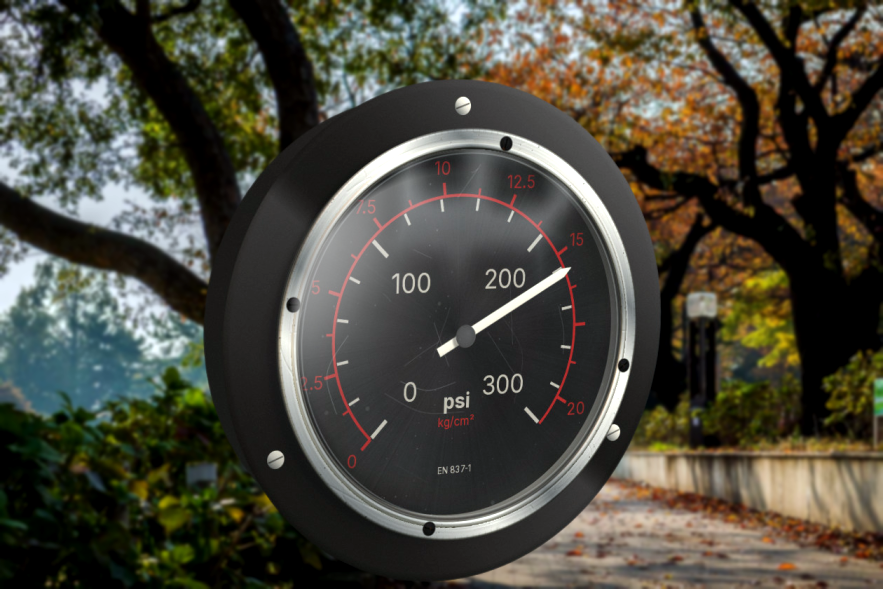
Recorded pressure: 220 psi
